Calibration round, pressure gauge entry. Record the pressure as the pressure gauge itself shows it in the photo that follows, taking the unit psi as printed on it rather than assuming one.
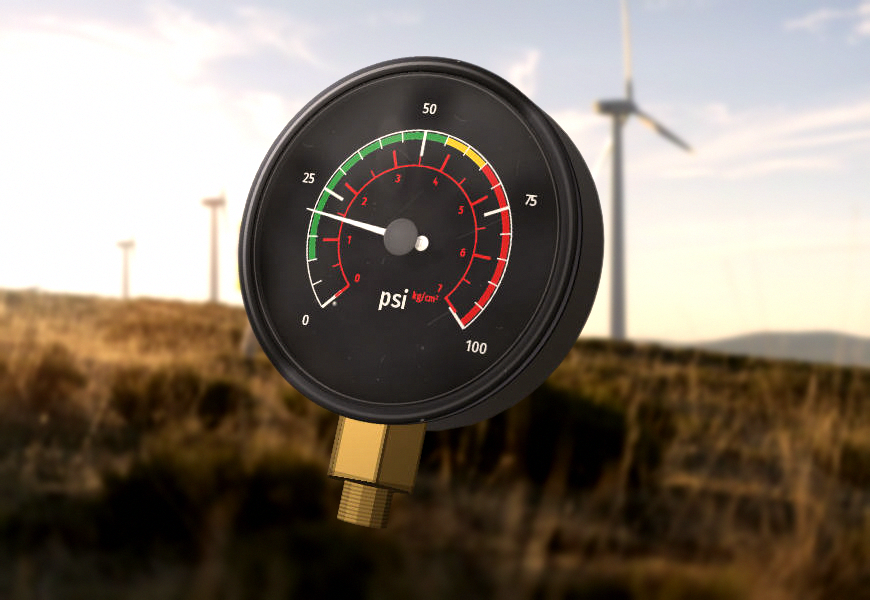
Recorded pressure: 20 psi
